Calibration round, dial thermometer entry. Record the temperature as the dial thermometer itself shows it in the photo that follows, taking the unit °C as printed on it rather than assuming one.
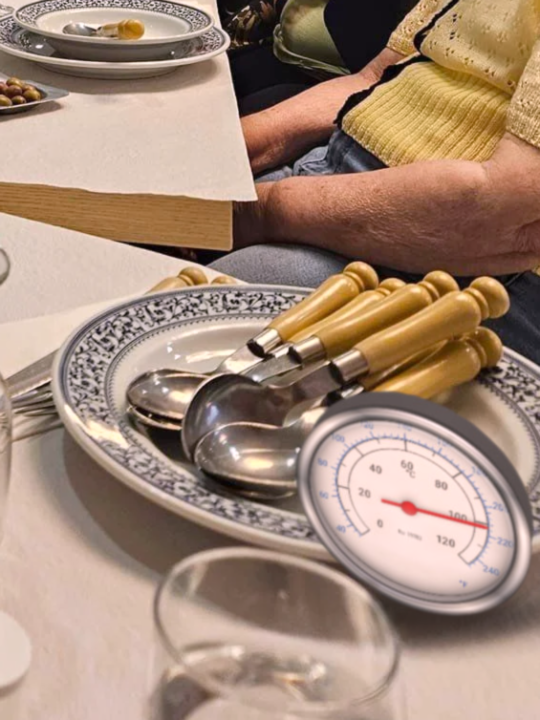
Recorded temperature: 100 °C
